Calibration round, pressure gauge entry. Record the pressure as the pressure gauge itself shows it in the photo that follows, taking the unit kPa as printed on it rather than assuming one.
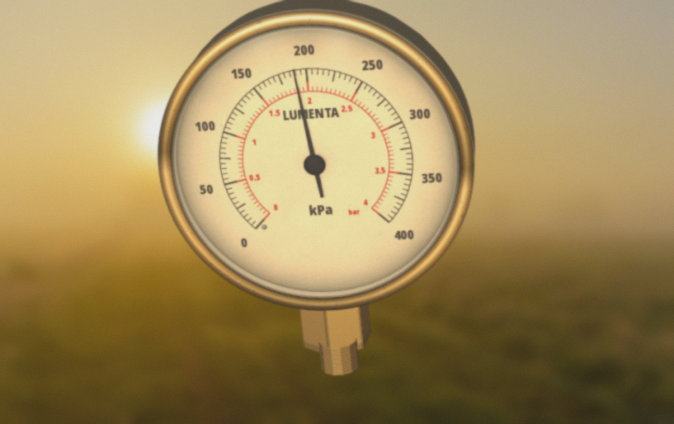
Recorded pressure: 190 kPa
